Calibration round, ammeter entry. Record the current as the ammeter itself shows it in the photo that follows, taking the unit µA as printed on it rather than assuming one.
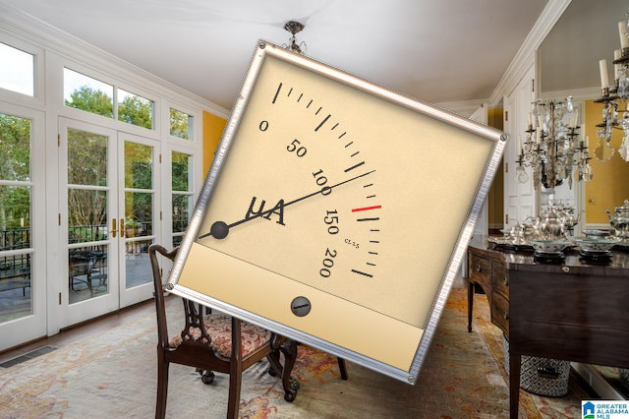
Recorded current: 110 µA
